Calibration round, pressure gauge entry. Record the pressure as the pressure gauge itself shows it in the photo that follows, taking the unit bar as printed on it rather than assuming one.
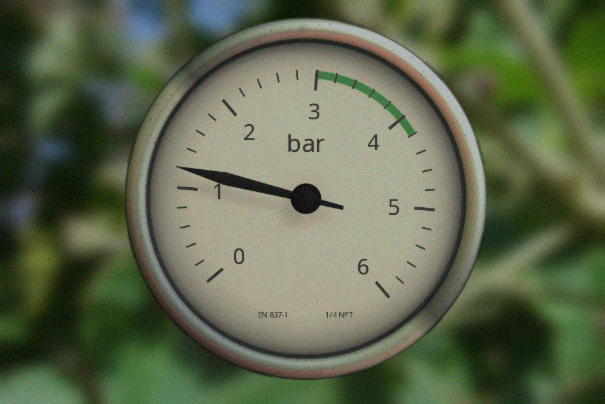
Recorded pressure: 1.2 bar
